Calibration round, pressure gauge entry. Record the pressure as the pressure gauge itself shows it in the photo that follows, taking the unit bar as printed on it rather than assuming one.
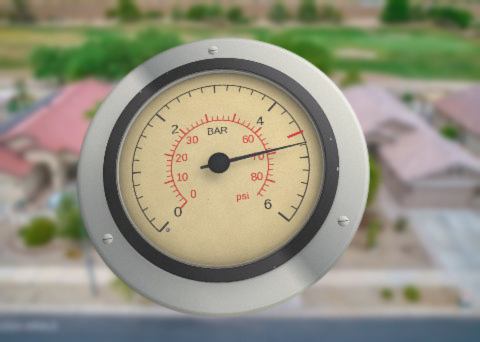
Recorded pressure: 4.8 bar
